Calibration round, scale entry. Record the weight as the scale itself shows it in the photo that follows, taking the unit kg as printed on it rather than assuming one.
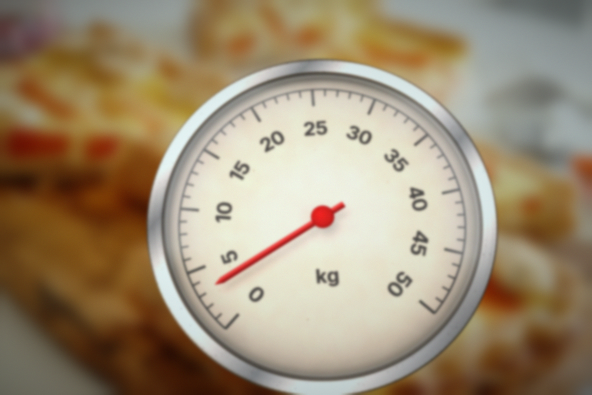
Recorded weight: 3 kg
